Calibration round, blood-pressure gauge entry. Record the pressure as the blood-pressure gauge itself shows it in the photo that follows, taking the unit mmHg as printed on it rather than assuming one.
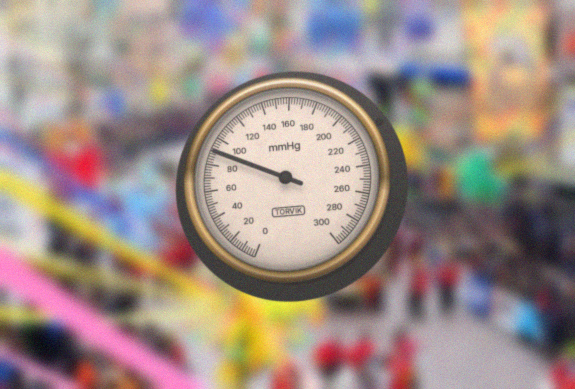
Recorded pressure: 90 mmHg
